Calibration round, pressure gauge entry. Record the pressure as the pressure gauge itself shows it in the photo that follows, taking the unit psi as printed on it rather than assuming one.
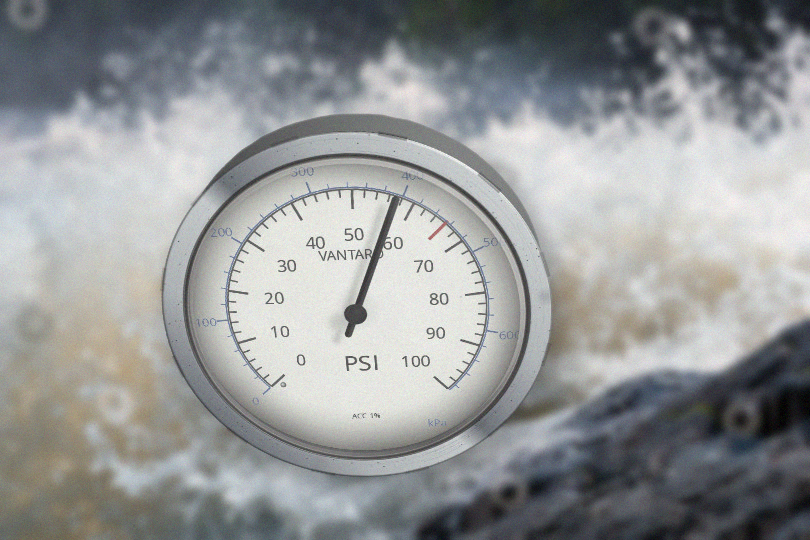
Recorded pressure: 57 psi
